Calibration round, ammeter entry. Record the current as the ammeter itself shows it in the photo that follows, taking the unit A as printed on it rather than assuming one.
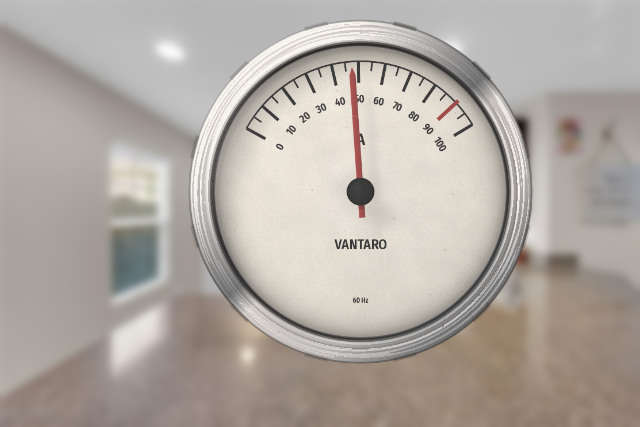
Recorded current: 47.5 A
